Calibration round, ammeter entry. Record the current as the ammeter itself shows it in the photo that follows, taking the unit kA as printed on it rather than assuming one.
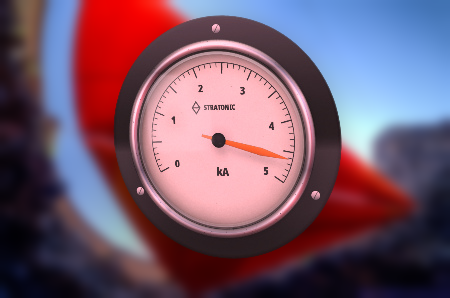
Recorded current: 4.6 kA
